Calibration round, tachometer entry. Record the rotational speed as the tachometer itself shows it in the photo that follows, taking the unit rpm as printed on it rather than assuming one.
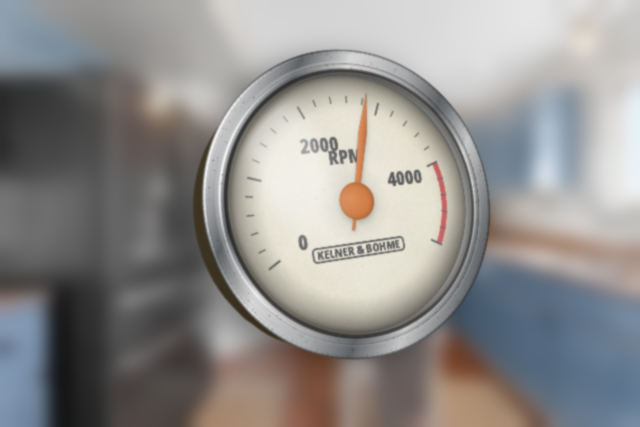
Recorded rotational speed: 2800 rpm
